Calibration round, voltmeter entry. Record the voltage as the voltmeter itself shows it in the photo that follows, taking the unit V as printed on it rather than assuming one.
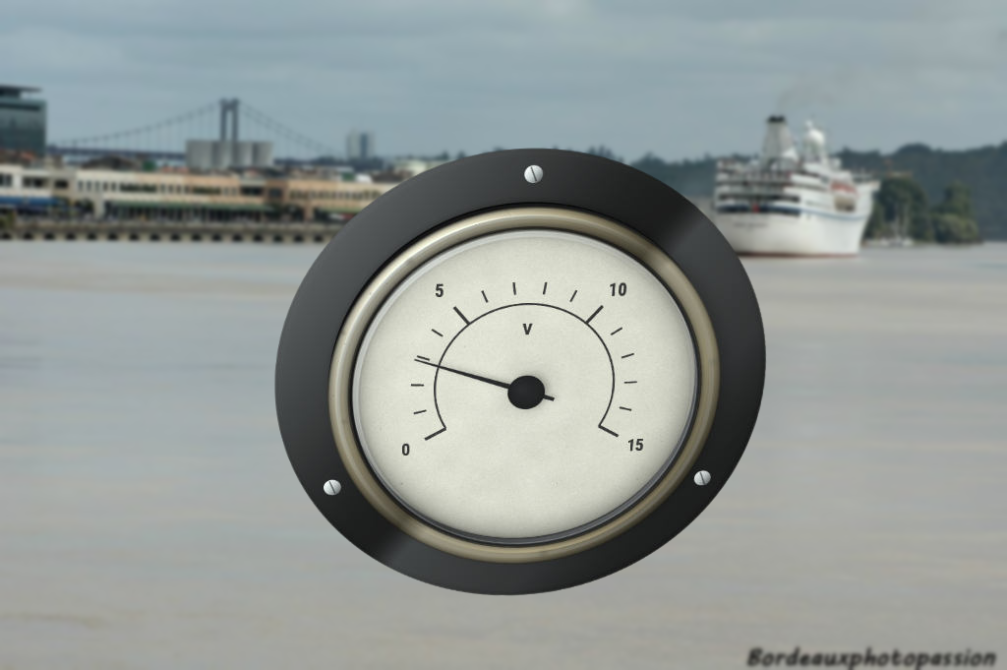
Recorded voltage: 3 V
